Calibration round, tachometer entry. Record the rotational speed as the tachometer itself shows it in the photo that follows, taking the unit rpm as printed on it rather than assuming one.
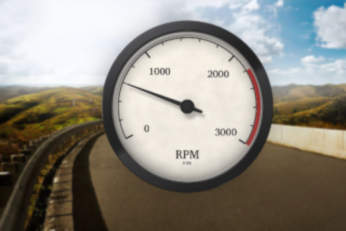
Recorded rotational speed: 600 rpm
